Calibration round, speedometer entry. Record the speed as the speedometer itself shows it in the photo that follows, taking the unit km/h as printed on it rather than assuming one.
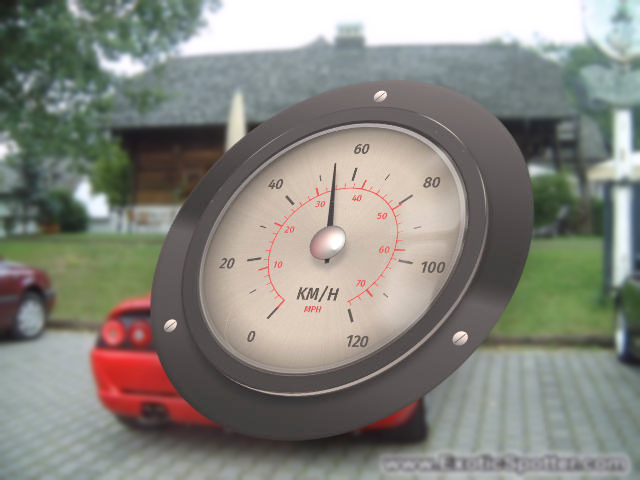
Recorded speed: 55 km/h
